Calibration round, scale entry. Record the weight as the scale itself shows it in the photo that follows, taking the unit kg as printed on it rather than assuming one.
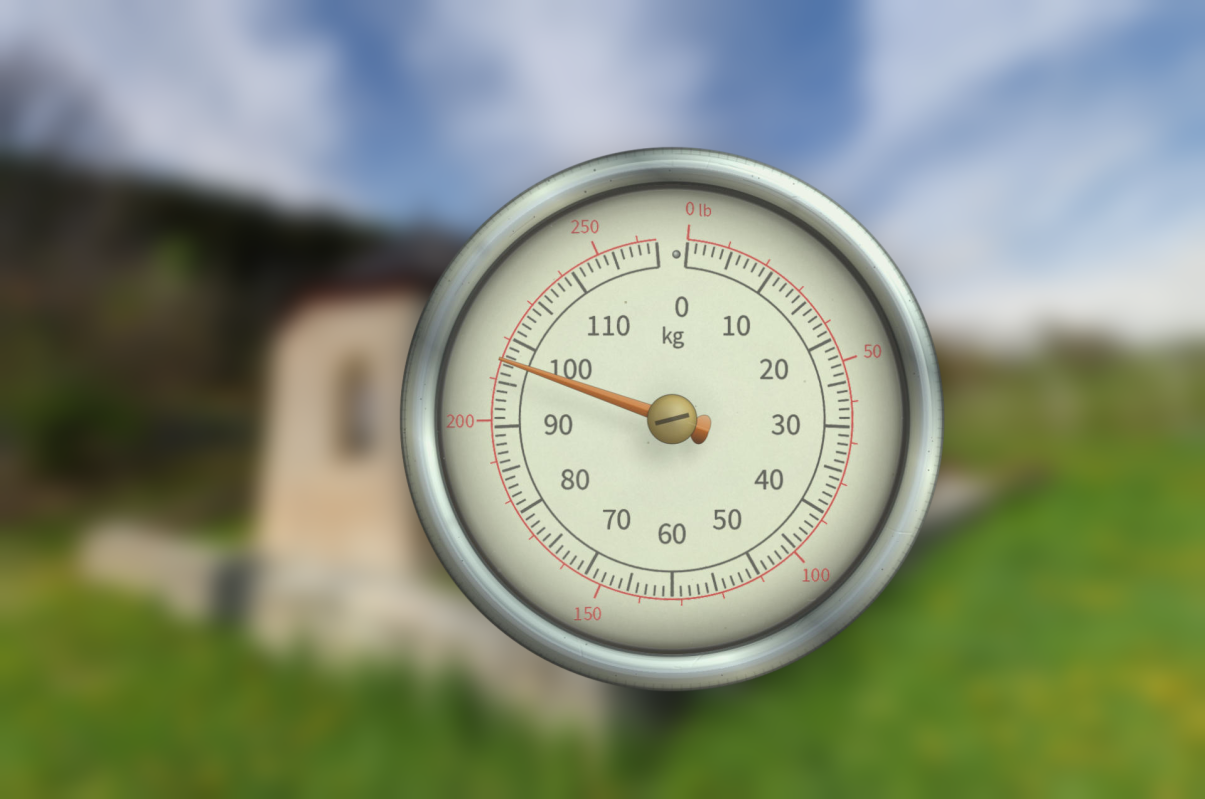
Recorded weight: 97.5 kg
